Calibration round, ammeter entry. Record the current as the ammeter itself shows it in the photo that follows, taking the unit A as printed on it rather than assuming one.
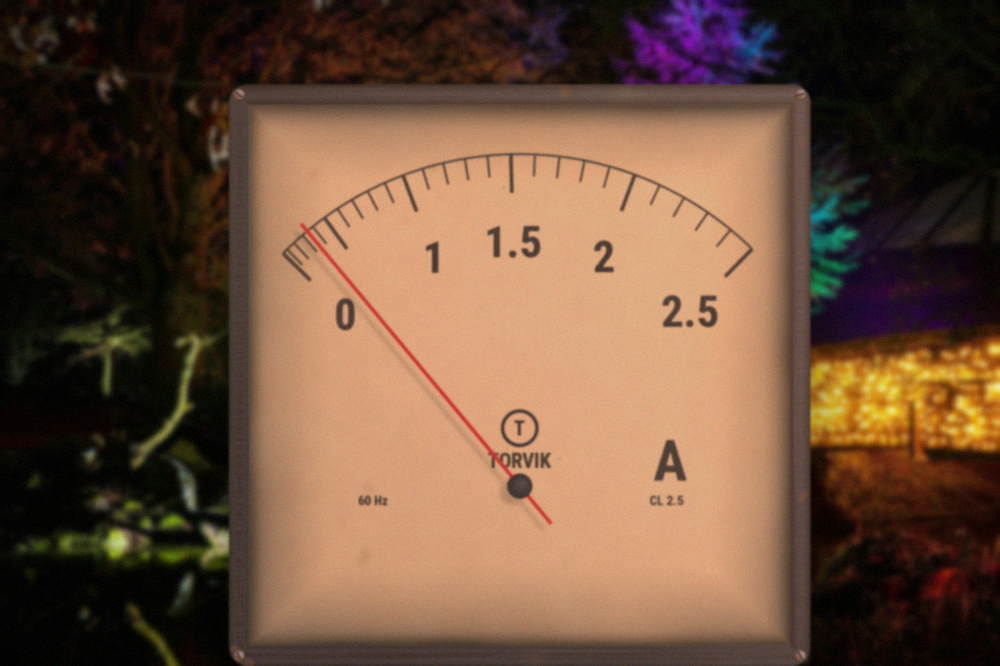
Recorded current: 0.35 A
